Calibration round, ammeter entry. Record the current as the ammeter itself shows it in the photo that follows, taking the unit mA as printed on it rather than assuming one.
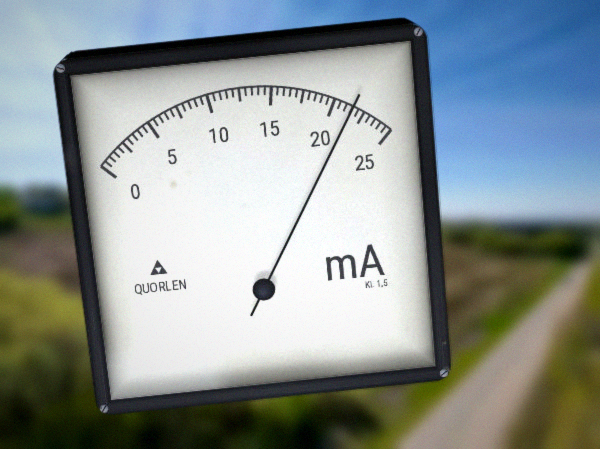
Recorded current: 21.5 mA
